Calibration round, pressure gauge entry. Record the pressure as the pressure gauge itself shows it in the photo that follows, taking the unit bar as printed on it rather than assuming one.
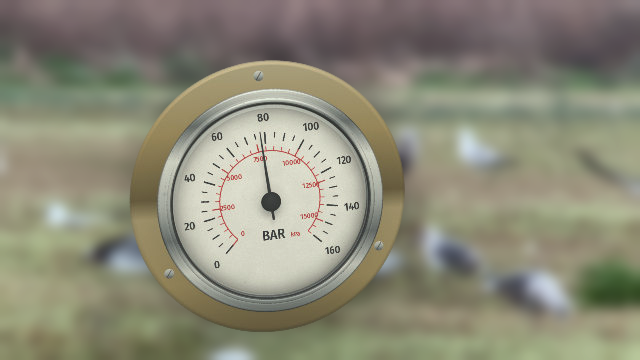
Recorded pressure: 77.5 bar
